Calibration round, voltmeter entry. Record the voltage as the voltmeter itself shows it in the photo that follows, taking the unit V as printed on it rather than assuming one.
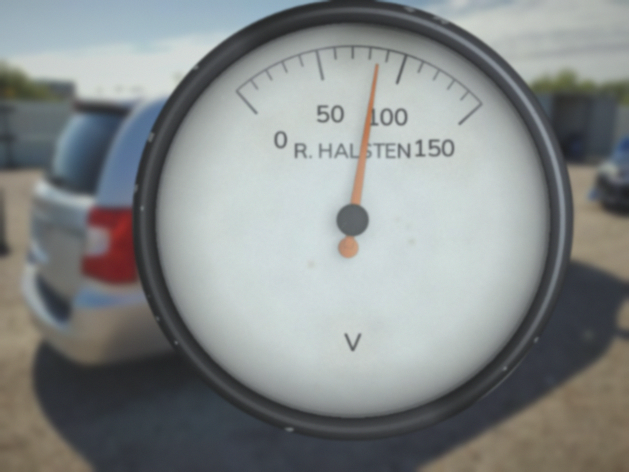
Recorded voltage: 85 V
